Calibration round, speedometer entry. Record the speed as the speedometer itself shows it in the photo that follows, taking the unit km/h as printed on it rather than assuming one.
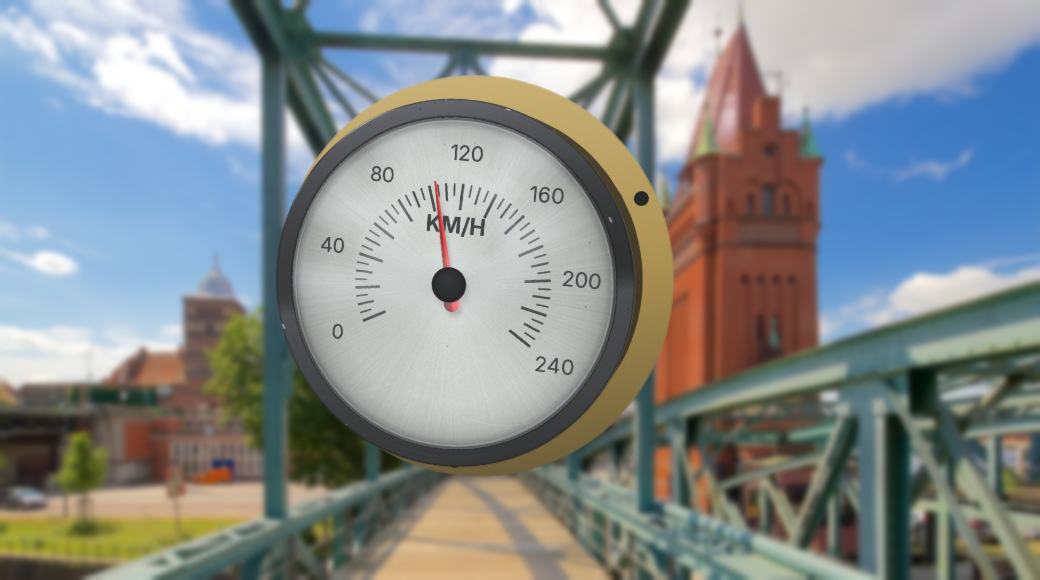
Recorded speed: 105 km/h
